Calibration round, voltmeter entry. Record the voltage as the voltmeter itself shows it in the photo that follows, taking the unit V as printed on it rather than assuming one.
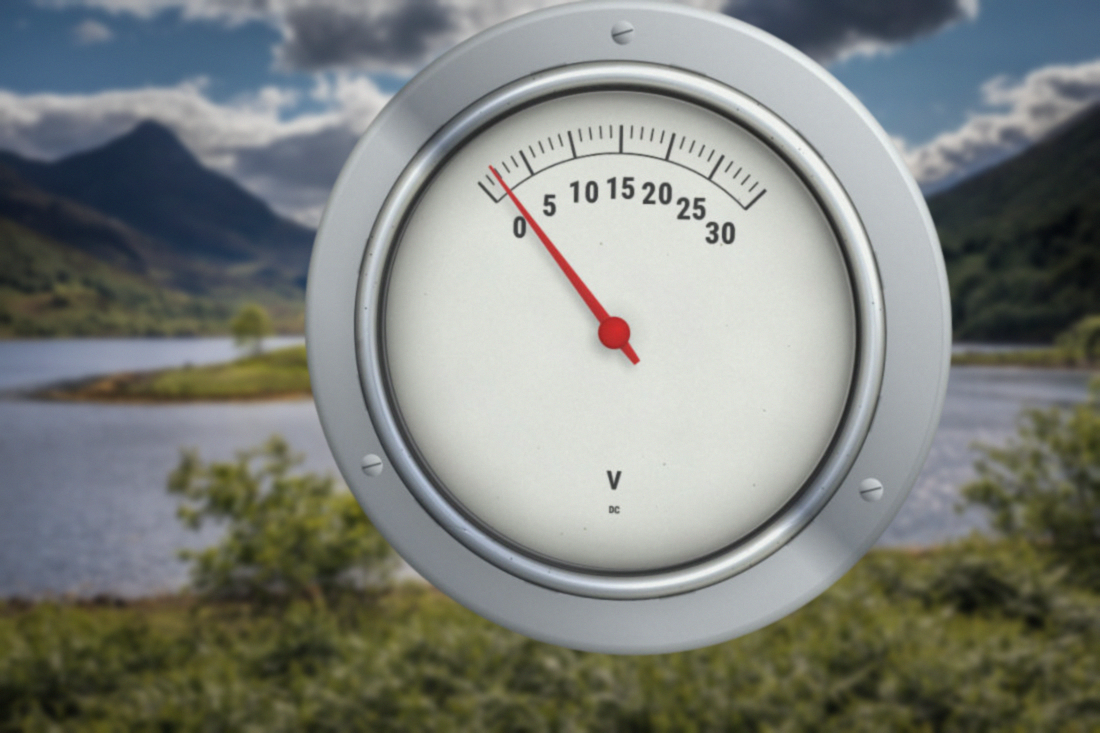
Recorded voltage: 2 V
